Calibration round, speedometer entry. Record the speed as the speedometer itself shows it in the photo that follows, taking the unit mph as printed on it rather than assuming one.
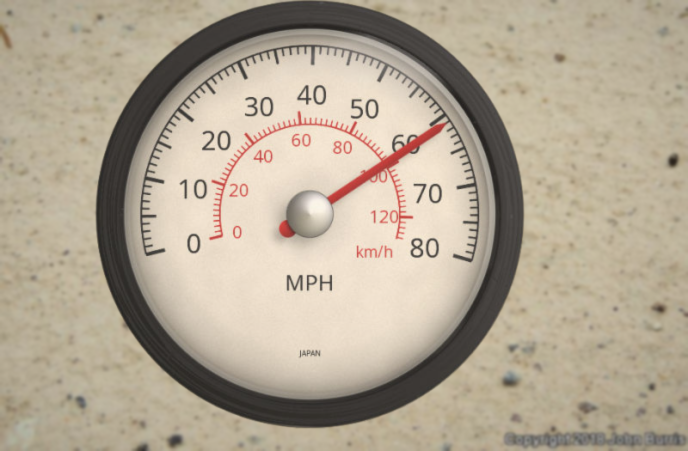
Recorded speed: 61 mph
